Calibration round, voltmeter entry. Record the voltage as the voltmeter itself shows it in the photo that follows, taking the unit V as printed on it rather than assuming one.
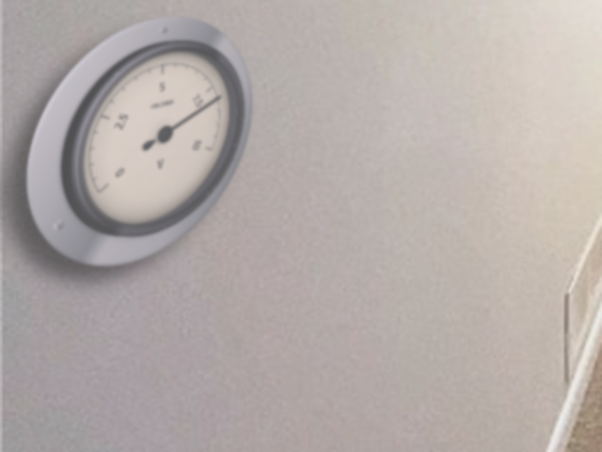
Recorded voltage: 8 V
